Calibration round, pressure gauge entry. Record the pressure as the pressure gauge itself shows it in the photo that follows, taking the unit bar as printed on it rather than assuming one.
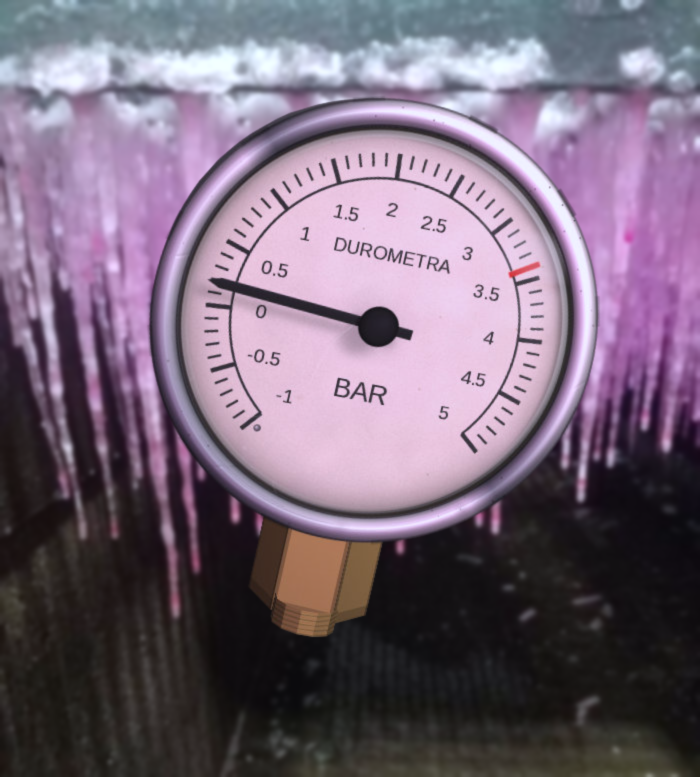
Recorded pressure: 0.2 bar
